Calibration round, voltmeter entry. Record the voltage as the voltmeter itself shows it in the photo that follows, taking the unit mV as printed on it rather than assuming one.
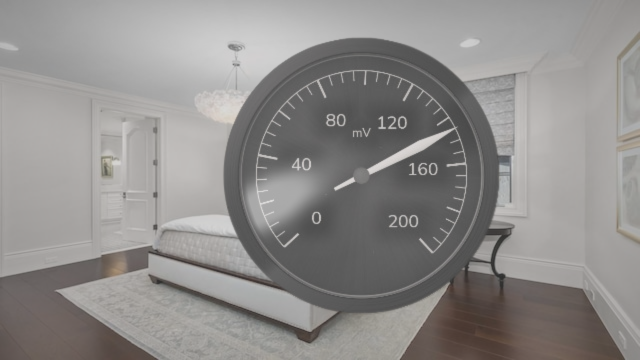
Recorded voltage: 145 mV
